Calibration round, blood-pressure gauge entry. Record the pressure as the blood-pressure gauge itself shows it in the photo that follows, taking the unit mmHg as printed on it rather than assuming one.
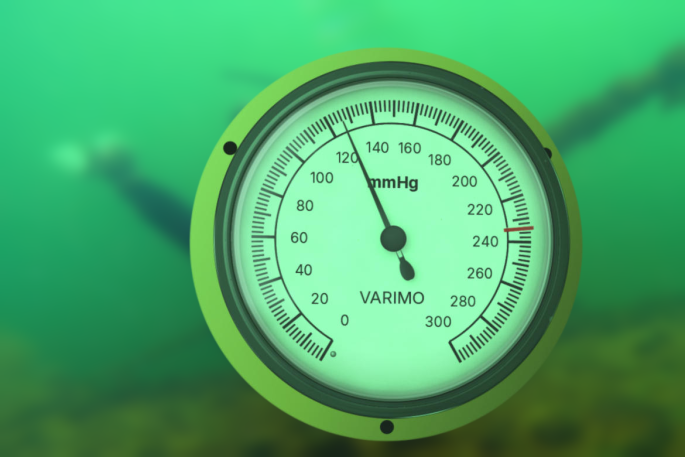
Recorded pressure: 126 mmHg
